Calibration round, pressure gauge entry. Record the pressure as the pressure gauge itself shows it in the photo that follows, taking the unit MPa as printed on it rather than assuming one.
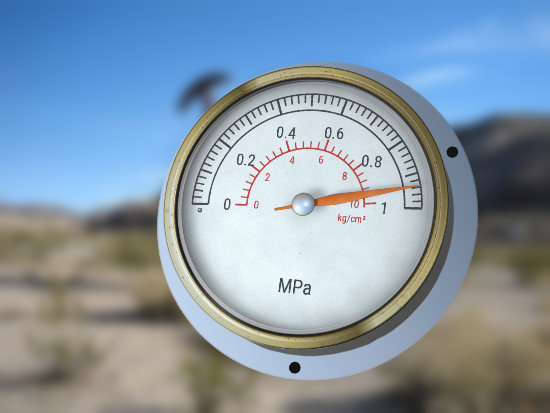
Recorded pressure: 0.94 MPa
